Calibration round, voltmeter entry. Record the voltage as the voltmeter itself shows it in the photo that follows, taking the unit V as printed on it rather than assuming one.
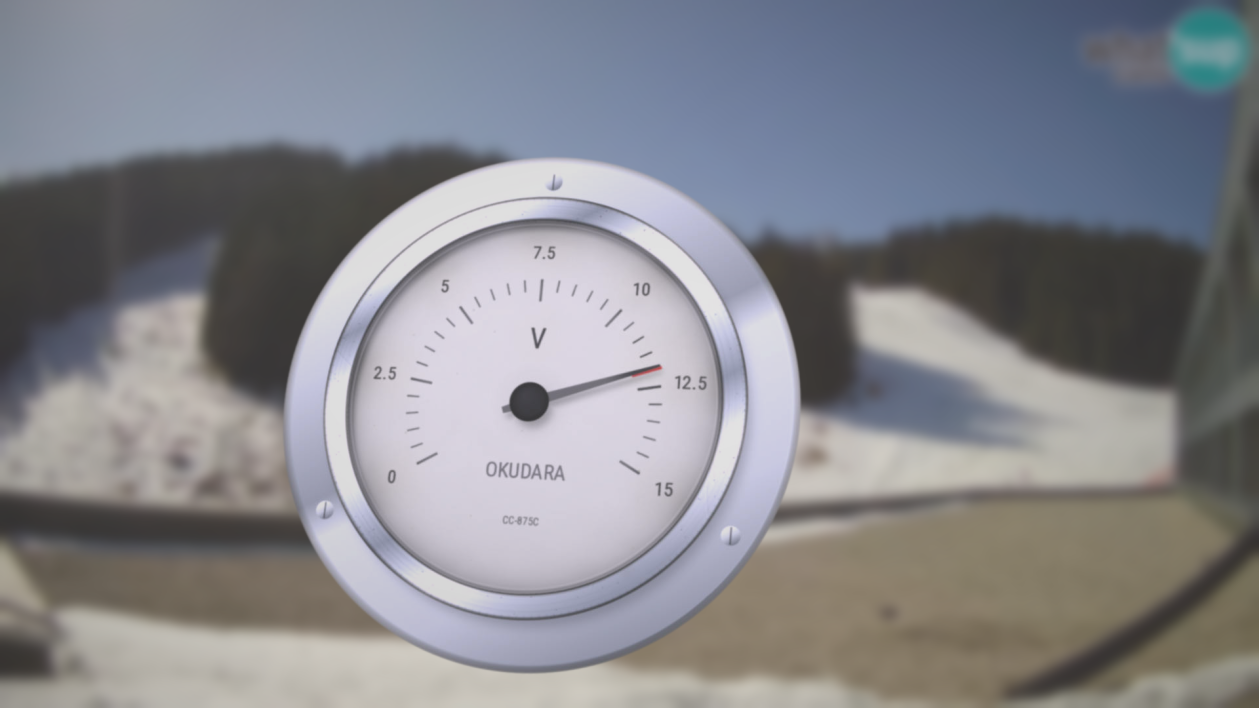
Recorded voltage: 12 V
